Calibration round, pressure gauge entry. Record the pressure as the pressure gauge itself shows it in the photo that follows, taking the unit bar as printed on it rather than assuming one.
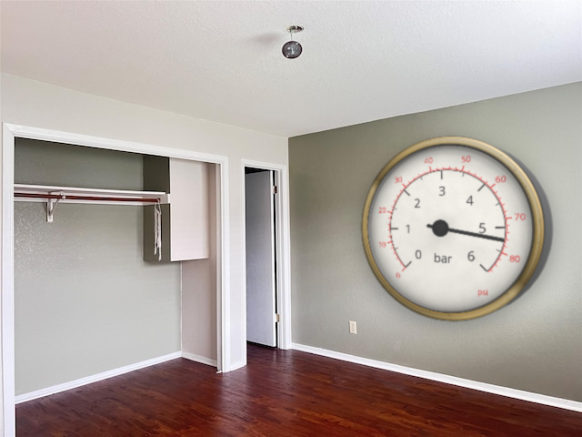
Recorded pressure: 5.25 bar
